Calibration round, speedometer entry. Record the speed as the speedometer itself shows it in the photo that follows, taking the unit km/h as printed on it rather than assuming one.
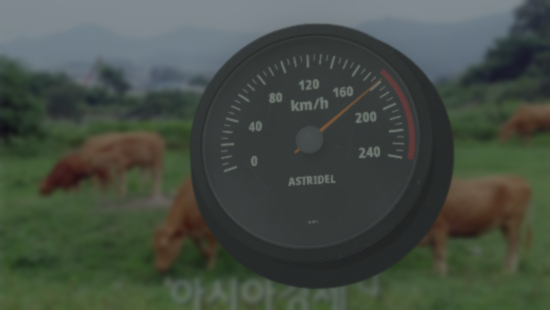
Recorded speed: 180 km/h
